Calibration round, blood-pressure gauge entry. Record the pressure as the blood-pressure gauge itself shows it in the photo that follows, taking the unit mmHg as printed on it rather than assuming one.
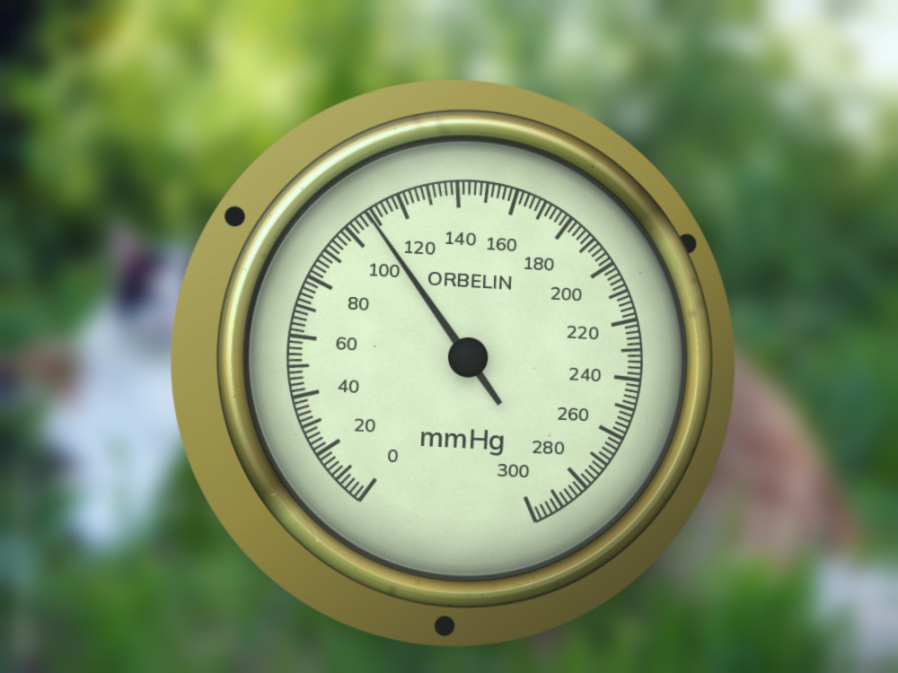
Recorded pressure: 108 mmHg
